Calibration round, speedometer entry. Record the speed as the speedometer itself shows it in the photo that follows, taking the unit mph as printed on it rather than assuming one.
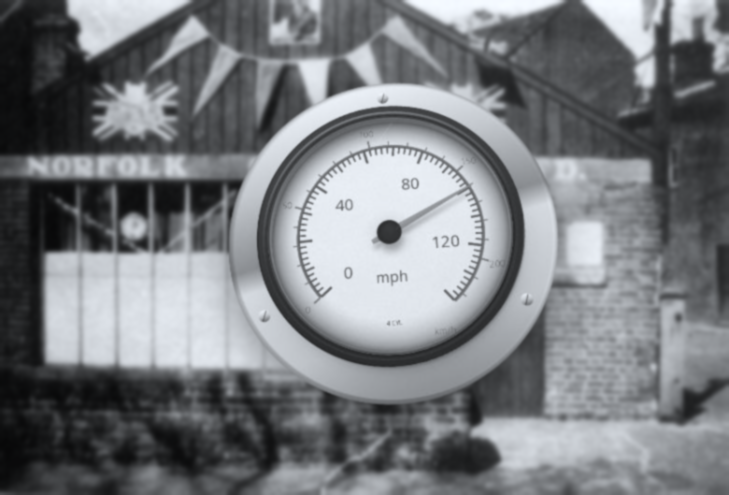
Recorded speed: 100 mph
